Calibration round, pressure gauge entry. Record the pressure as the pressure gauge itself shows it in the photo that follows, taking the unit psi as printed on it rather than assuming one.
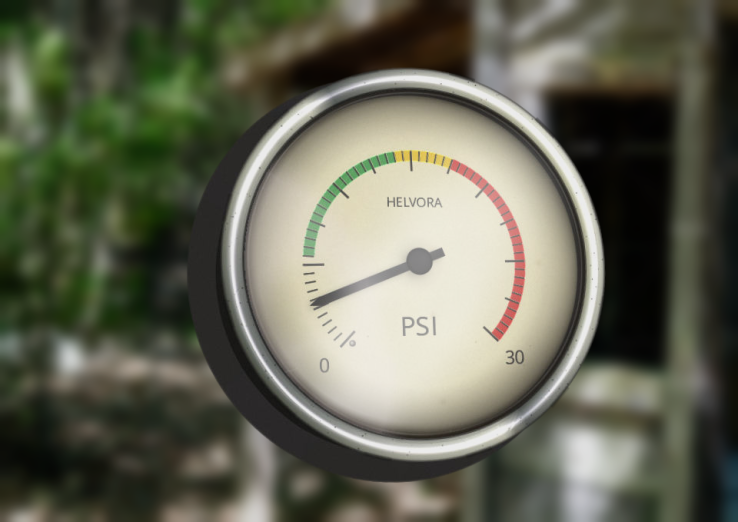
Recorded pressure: 2.75 psi
